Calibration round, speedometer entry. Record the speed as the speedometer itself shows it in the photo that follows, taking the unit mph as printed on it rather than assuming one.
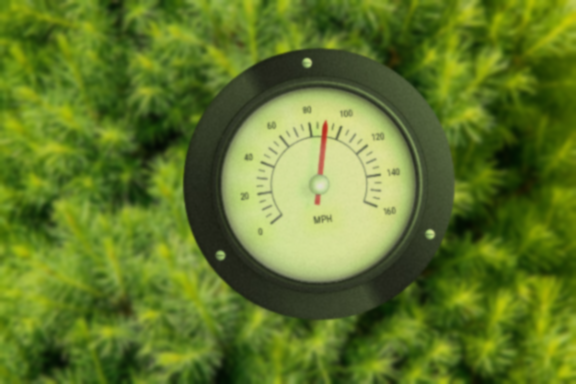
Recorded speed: 90 mph
